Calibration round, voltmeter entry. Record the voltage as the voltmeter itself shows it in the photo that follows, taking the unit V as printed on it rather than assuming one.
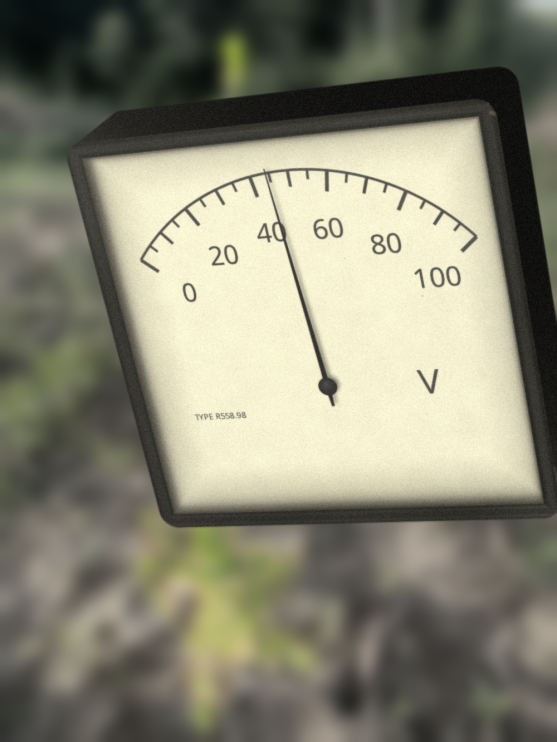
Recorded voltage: 45 V
